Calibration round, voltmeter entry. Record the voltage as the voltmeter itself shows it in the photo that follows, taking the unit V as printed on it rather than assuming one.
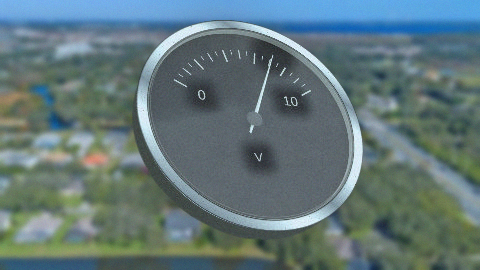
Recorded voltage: 7 V
